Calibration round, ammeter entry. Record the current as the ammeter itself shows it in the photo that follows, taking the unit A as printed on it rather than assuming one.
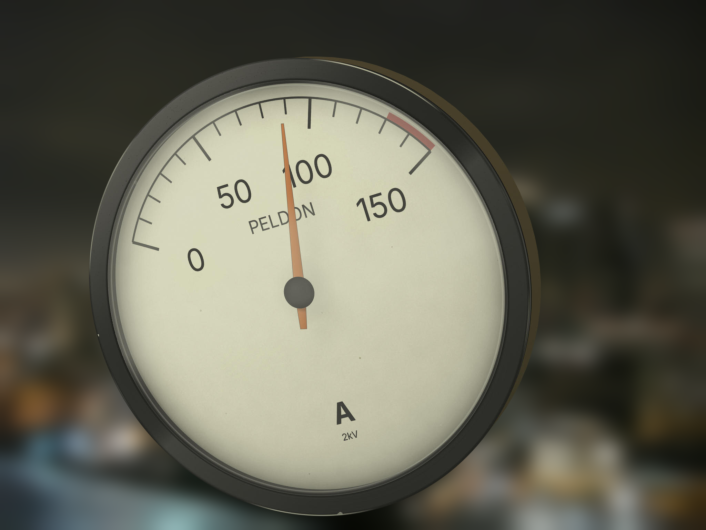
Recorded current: 90 A
